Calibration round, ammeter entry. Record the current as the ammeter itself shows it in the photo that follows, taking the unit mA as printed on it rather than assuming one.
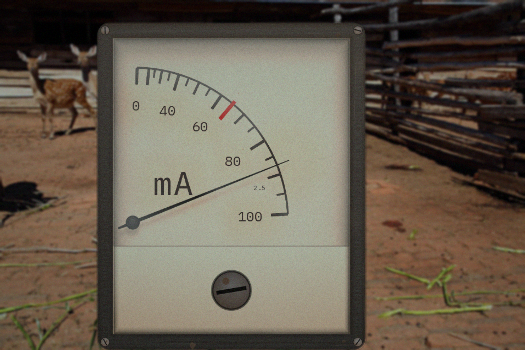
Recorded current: 87.5 mA
